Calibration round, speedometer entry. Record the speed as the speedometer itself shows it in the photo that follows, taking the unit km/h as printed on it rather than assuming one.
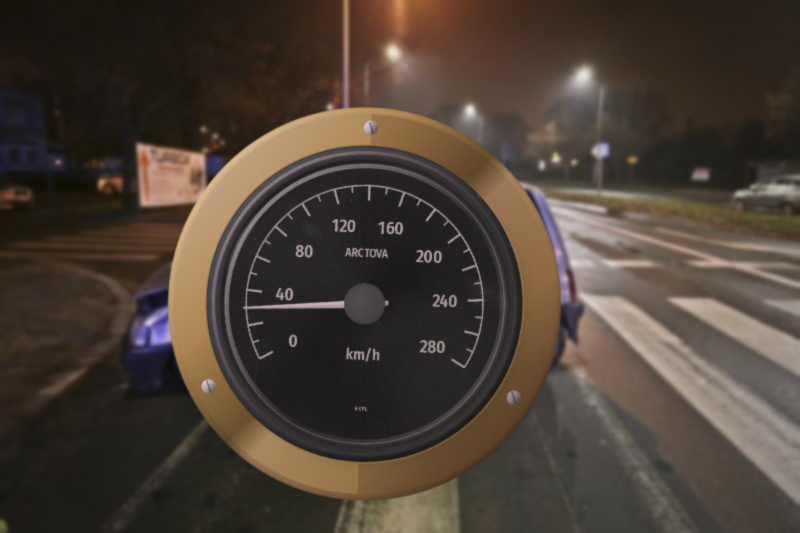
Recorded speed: 30 km/h
